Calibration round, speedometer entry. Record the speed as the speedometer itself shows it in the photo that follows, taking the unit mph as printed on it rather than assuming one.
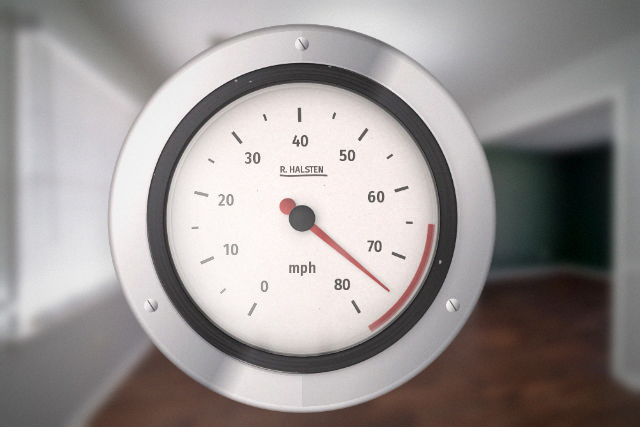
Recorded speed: 75 mph
